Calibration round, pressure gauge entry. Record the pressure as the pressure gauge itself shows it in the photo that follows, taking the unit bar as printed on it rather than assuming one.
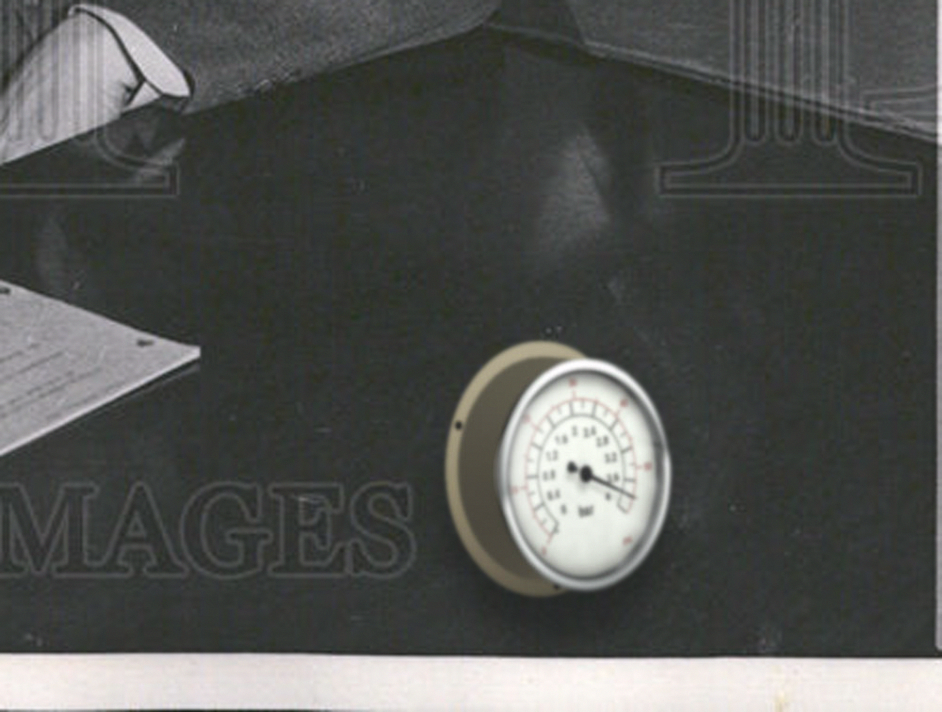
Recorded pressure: 3.8 bar
